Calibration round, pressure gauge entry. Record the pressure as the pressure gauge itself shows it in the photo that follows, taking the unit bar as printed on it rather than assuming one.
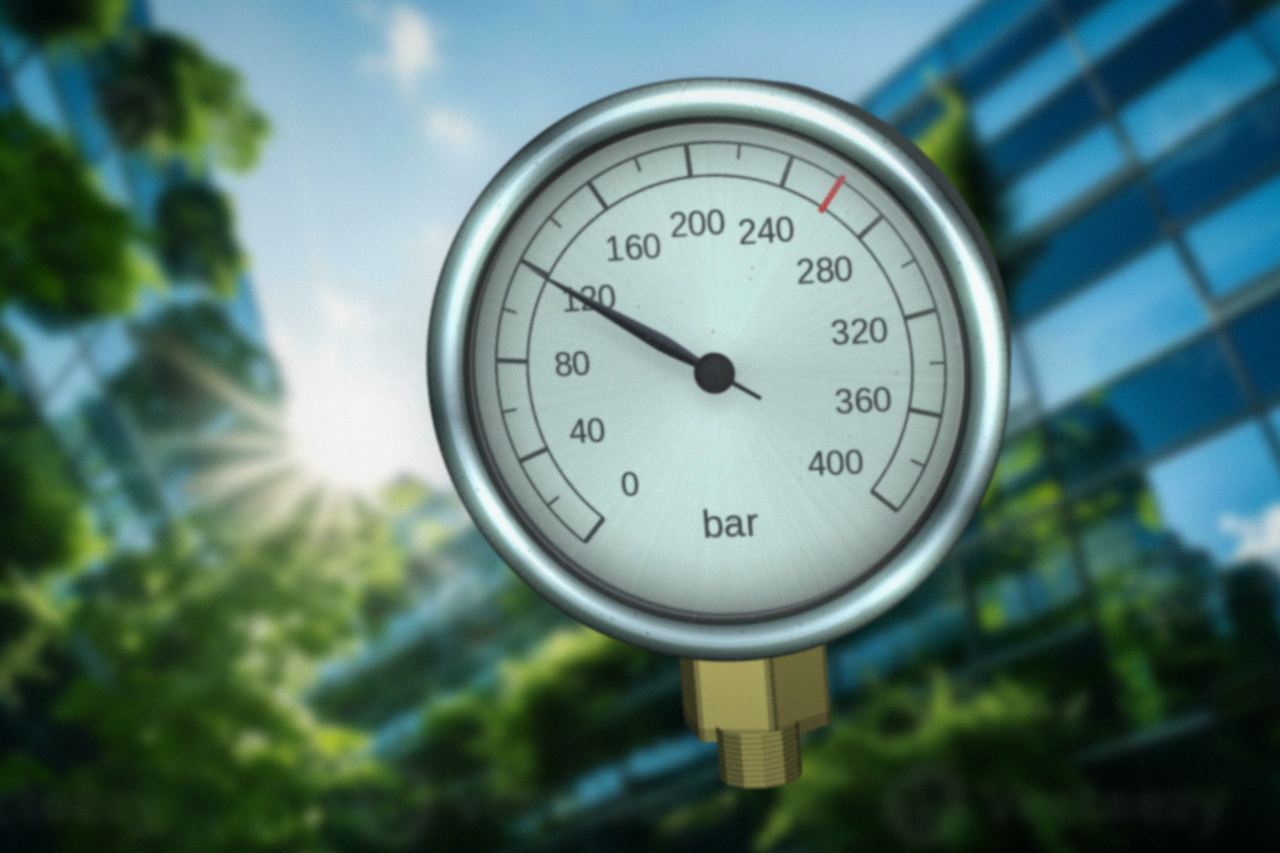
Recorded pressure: 120 bar
